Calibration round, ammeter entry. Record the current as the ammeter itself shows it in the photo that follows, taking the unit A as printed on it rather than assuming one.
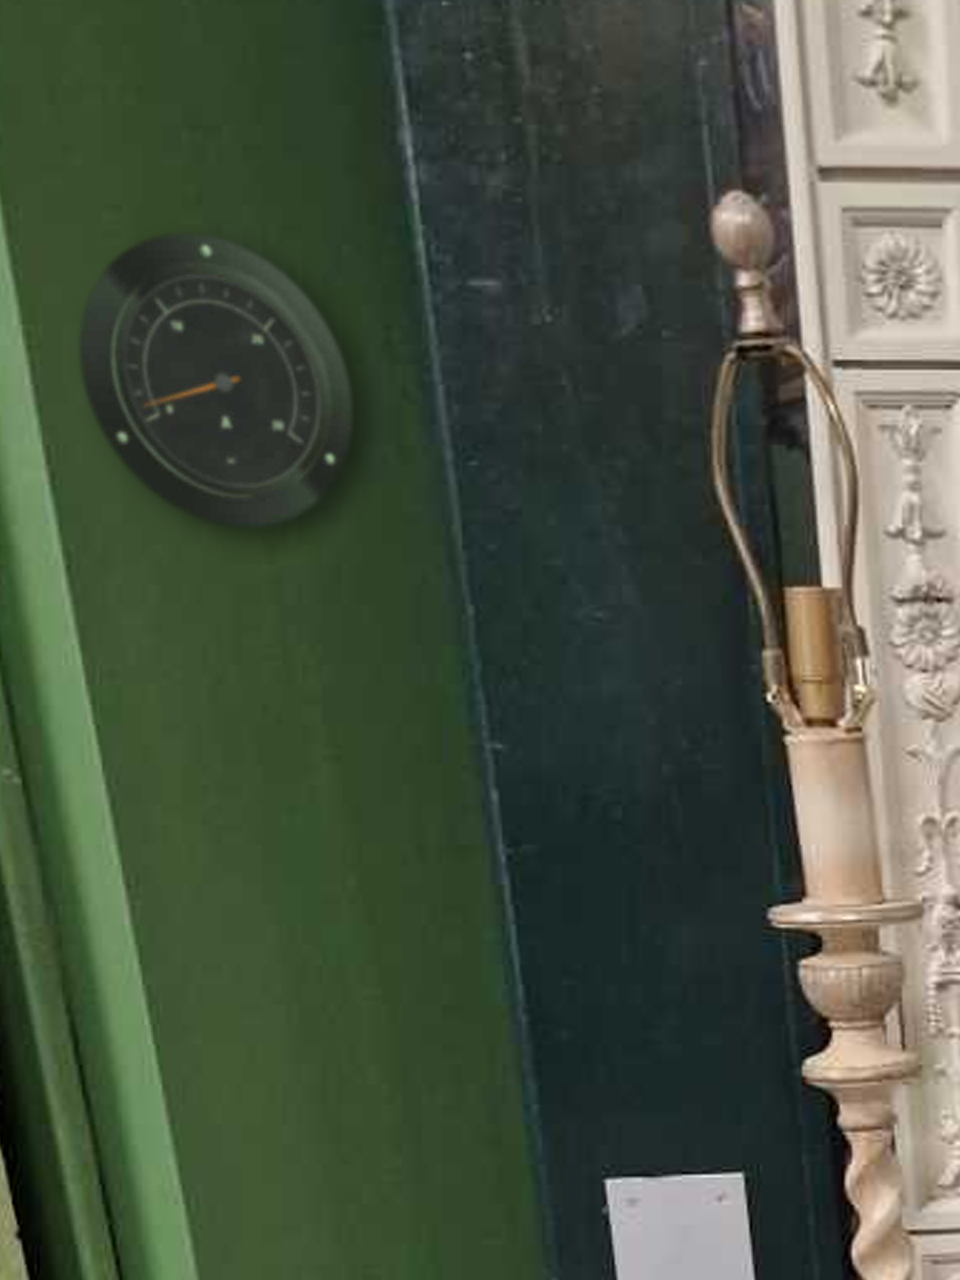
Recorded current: 1 A
